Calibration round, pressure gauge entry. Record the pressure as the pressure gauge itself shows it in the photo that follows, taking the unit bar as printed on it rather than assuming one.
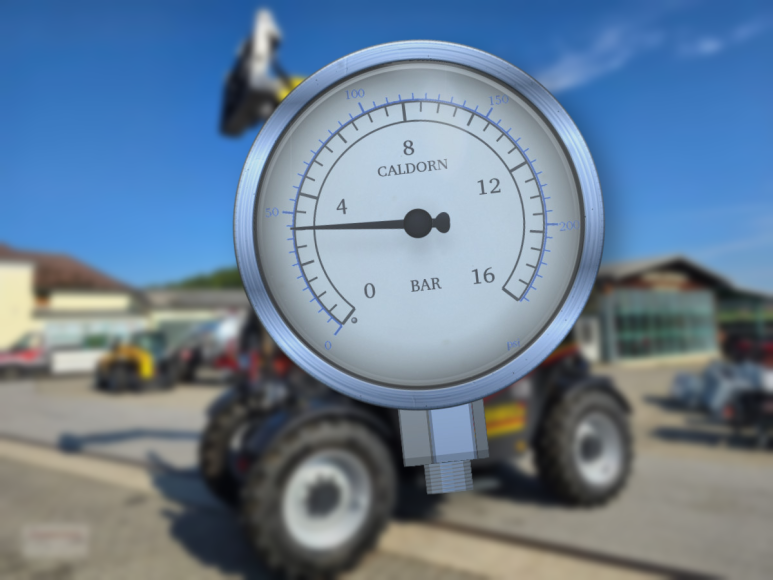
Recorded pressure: 3 bar
